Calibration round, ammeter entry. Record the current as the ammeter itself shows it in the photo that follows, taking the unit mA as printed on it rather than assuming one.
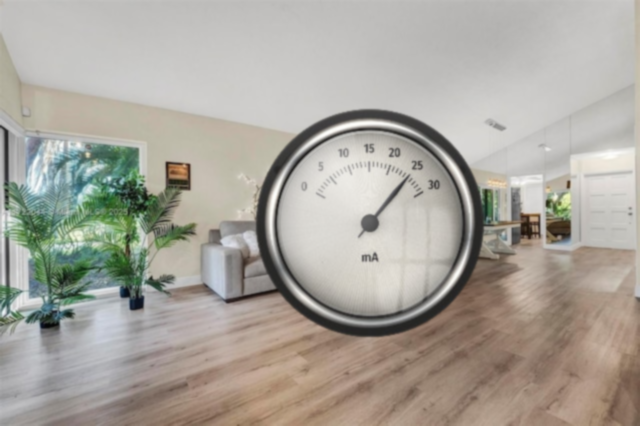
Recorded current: 25 mA
